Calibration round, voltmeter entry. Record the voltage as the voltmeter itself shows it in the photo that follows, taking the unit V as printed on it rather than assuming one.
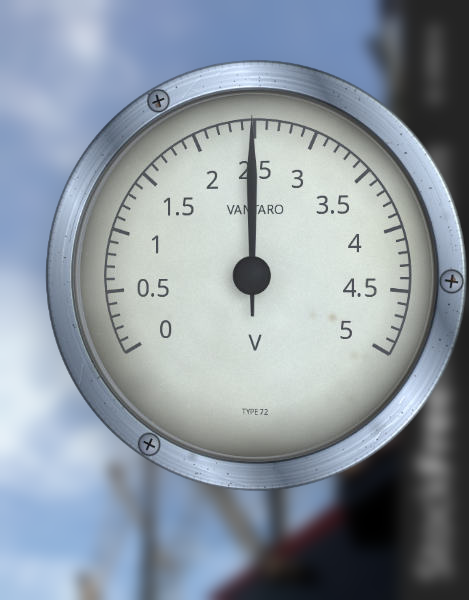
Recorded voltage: 2.5 V
